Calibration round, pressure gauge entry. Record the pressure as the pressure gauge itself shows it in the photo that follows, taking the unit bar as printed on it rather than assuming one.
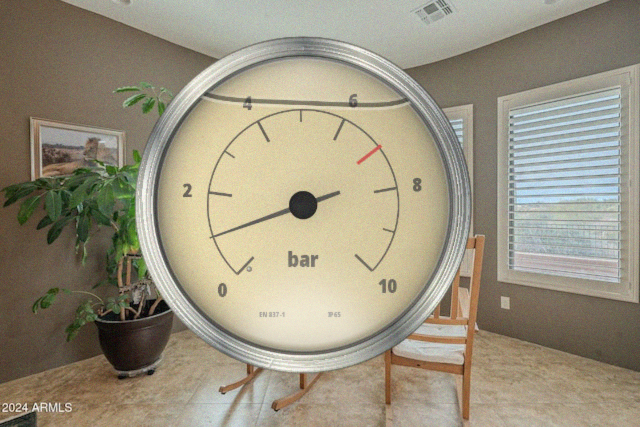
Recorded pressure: 1 bar
